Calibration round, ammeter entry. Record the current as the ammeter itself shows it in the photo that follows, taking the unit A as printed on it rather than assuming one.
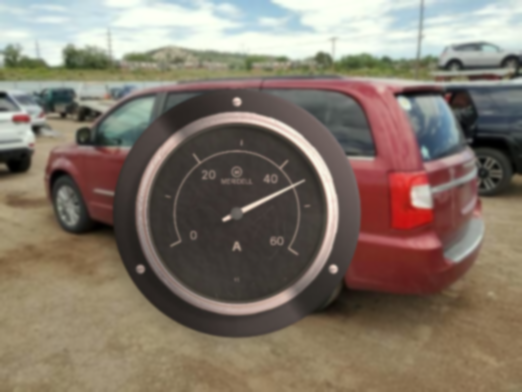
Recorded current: 45 A
